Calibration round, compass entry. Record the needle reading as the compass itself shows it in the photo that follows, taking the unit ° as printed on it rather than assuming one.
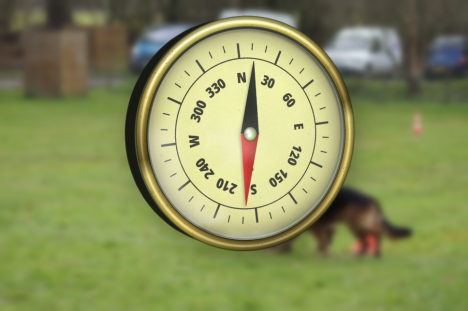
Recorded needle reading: 190 °
